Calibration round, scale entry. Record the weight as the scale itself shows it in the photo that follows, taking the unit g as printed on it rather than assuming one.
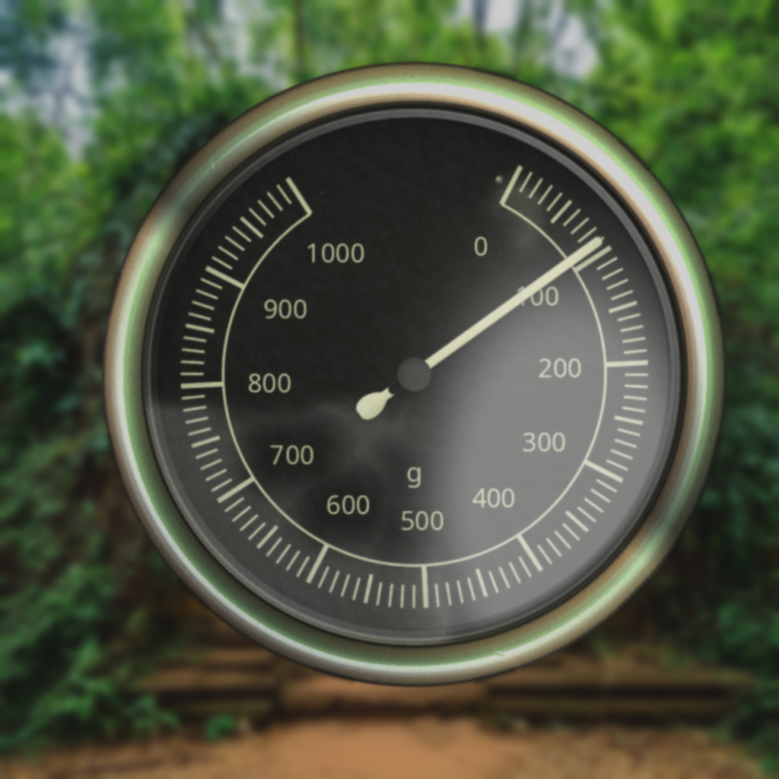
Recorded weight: 90 g
